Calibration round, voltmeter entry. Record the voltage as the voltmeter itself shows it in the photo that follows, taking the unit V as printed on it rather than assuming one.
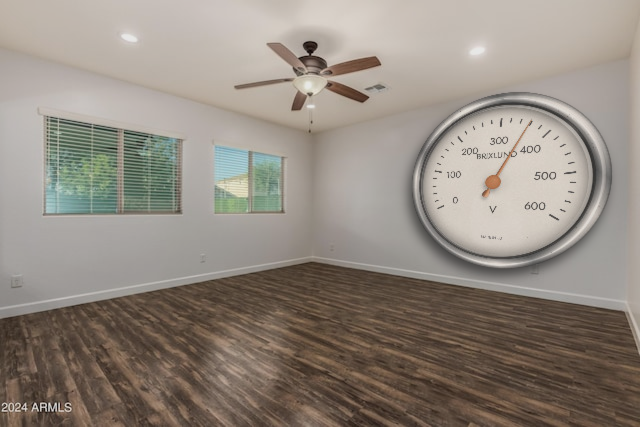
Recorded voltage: 360 V
